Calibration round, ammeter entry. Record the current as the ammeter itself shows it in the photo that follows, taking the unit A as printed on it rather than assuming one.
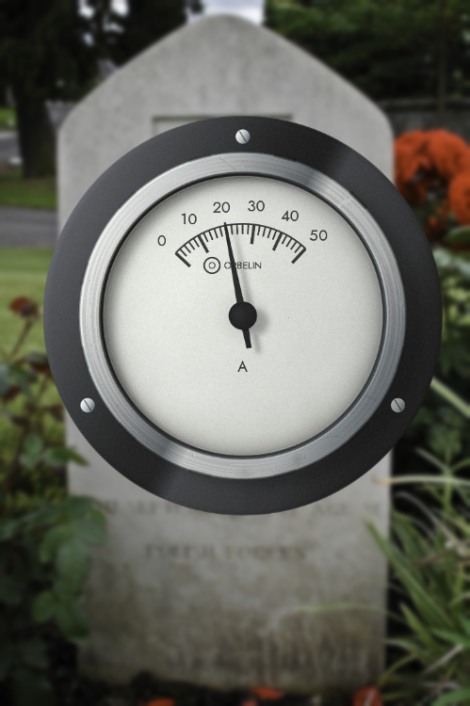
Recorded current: 20 A
